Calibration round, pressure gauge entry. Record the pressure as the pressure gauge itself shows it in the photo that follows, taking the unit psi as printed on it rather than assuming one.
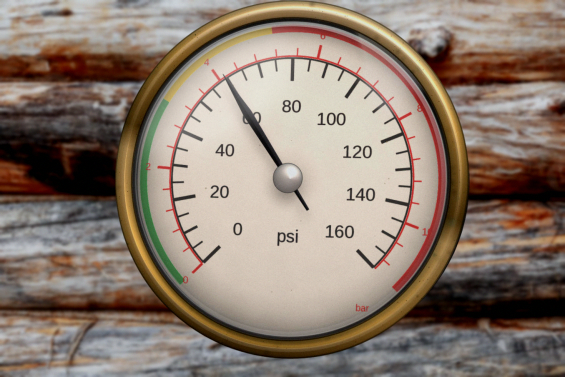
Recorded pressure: 60 psi
